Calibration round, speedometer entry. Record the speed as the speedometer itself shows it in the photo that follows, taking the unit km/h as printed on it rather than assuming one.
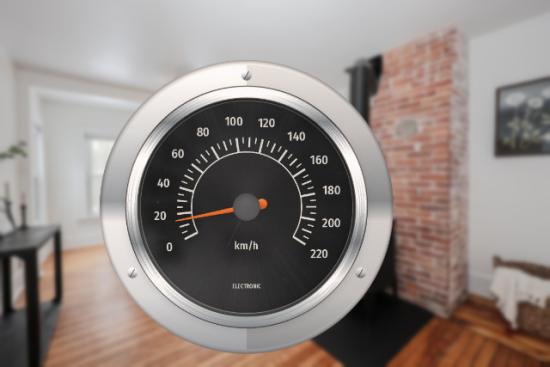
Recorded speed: 15 km/h
